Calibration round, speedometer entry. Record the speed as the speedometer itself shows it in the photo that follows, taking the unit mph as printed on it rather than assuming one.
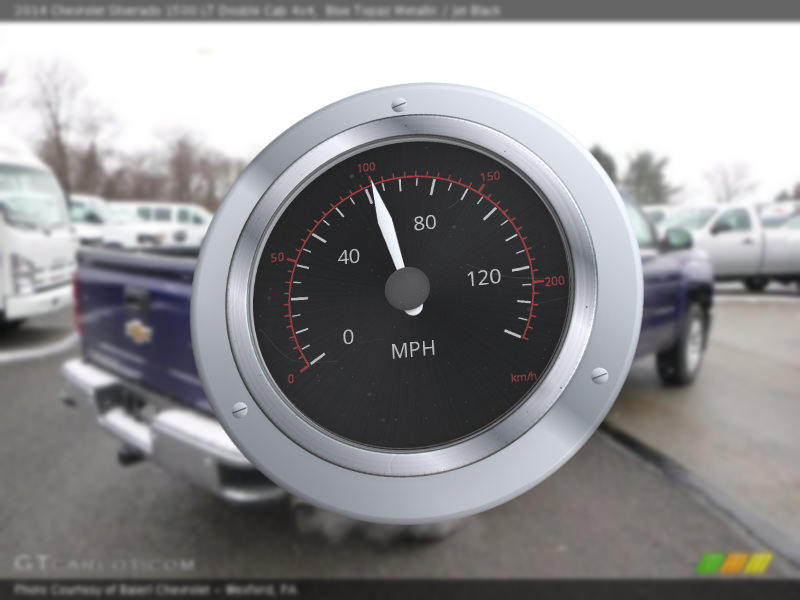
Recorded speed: 62.5 mph
